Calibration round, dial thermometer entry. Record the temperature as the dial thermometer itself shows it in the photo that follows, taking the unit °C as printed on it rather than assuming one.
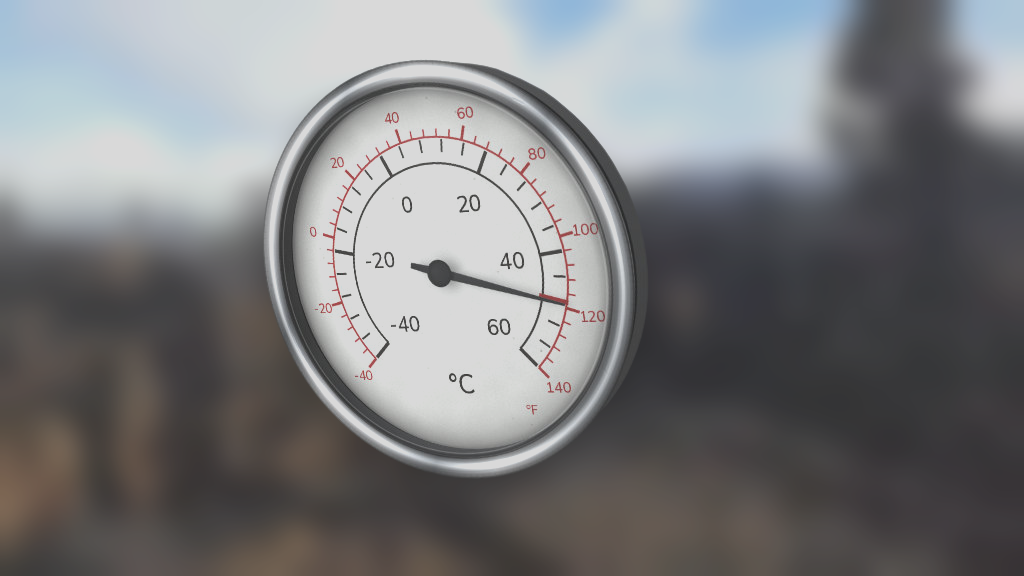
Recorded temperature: 48 °C
